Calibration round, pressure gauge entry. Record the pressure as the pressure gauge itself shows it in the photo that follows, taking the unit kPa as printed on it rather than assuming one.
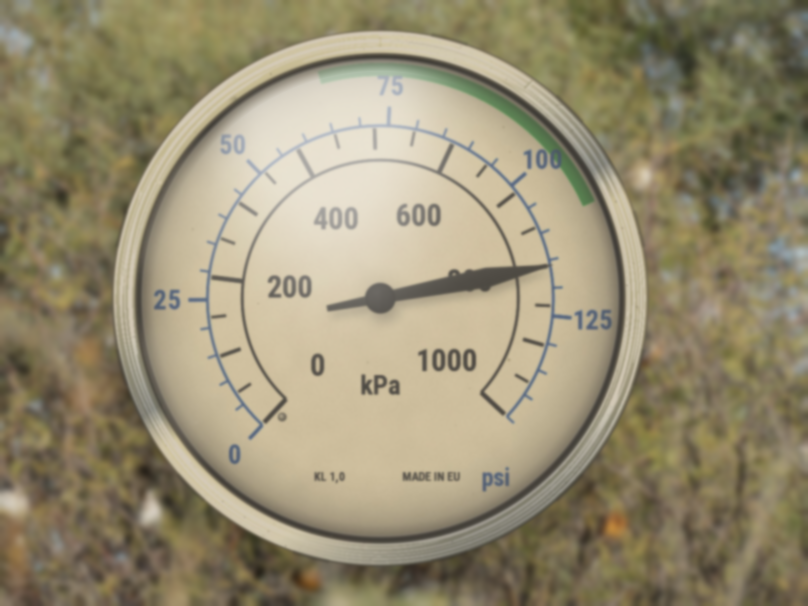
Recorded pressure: 800 kPa
